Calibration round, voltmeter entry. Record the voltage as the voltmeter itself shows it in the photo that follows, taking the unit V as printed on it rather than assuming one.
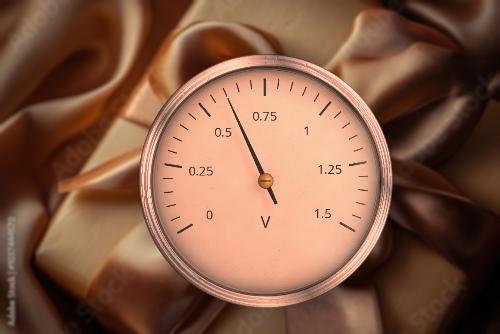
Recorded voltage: 0.6 V
